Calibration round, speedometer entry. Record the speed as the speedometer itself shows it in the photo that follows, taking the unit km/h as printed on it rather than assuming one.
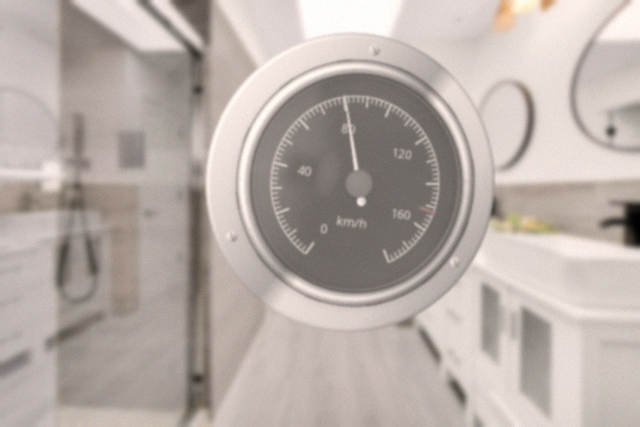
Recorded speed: 80 km/h
